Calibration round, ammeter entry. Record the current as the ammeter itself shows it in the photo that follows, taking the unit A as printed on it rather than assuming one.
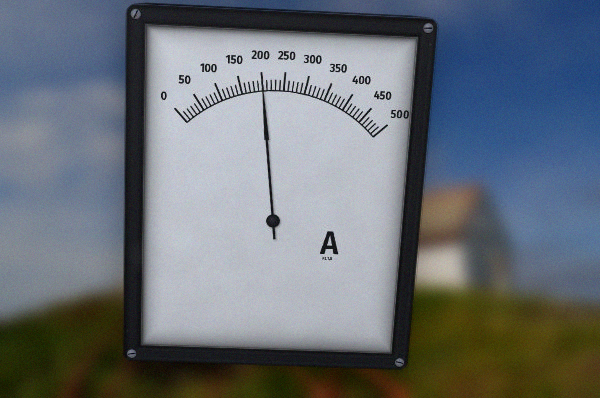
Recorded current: 200 A
